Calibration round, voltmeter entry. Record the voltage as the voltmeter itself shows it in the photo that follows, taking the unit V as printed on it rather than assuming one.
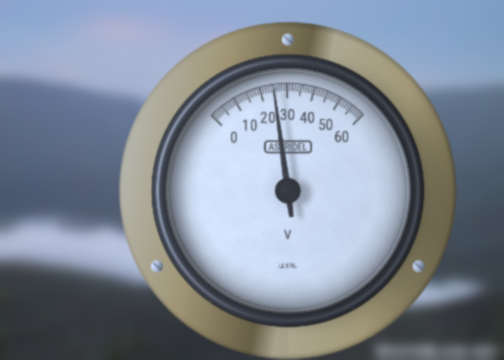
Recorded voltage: 25 V
